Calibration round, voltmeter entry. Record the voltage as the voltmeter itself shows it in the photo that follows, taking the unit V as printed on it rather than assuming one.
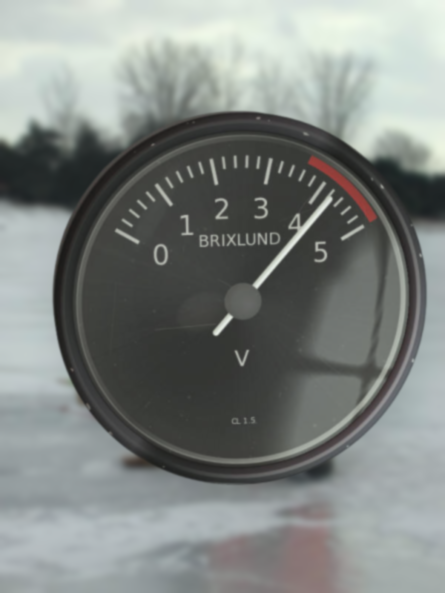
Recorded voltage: 4.2 V
